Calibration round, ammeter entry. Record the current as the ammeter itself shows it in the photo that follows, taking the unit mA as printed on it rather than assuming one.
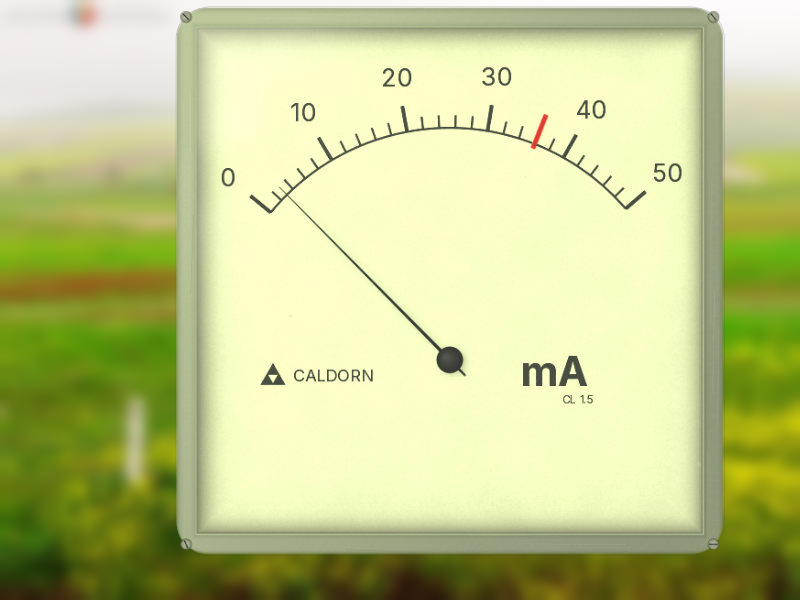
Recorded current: 3 mA
